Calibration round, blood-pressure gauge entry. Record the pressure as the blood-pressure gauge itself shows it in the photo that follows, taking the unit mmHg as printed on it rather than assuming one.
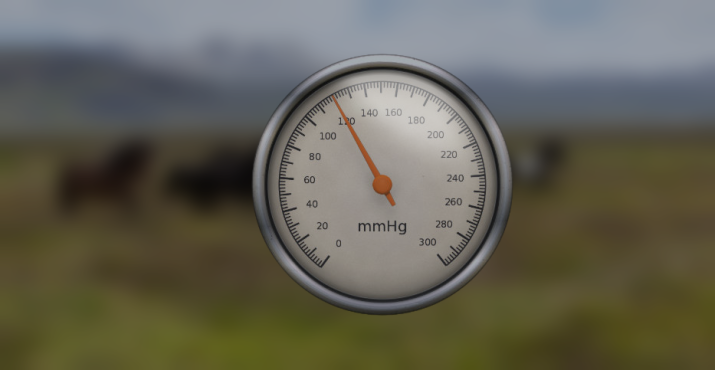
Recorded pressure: 120 mmHg
